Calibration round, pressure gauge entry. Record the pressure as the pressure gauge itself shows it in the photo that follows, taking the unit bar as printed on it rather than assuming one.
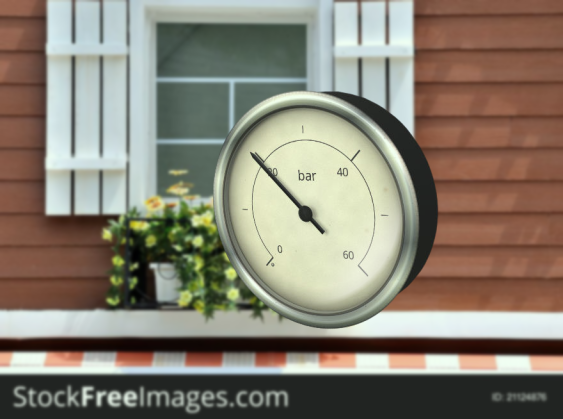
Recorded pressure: 20 bar
